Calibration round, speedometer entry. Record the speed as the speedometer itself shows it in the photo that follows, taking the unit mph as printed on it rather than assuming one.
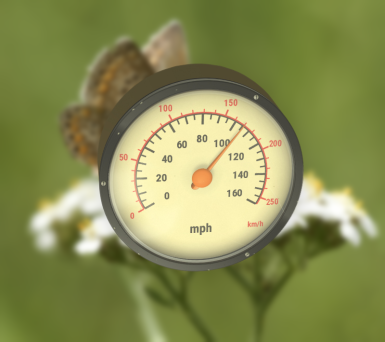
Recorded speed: 105 mph
